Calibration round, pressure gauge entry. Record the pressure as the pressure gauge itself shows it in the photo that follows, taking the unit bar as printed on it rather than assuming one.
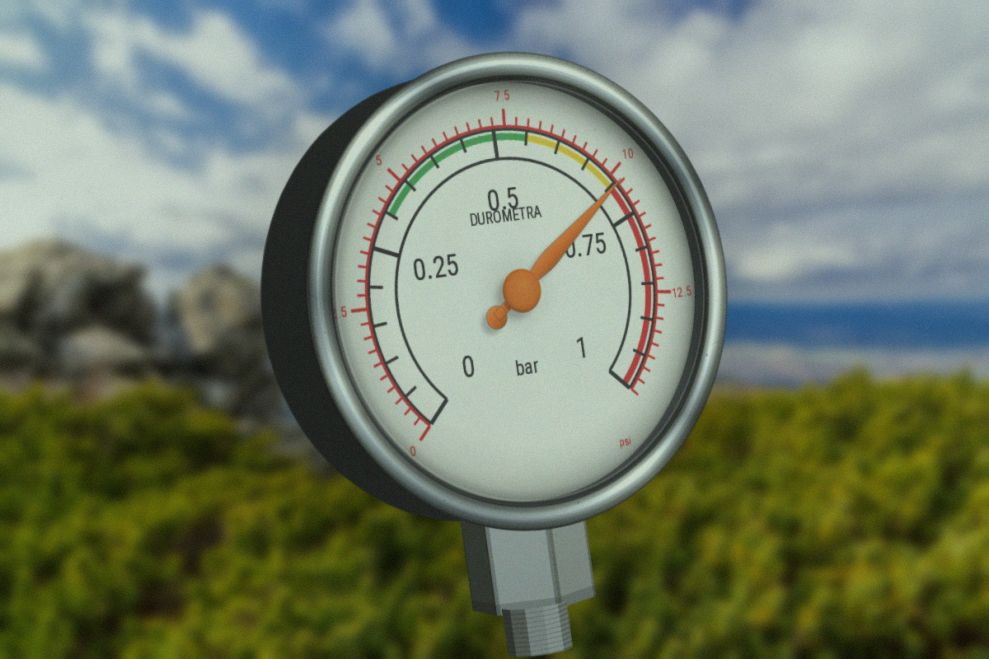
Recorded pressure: 0.7 bar
